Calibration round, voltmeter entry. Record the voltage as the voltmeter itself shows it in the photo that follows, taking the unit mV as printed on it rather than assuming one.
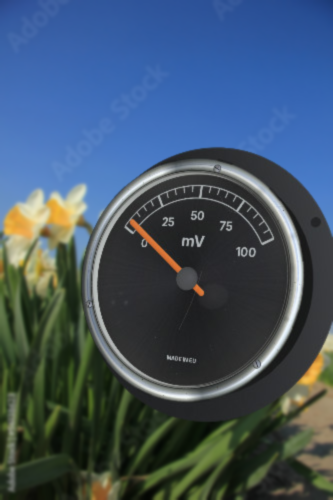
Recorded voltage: 5 mV
